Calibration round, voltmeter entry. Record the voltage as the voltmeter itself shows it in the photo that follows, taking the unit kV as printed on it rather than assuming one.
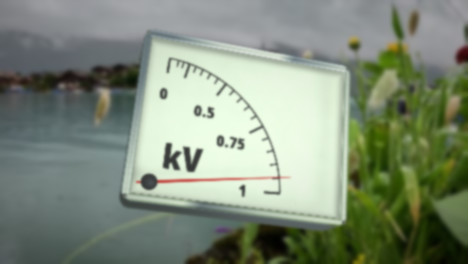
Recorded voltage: 0.95 kV
